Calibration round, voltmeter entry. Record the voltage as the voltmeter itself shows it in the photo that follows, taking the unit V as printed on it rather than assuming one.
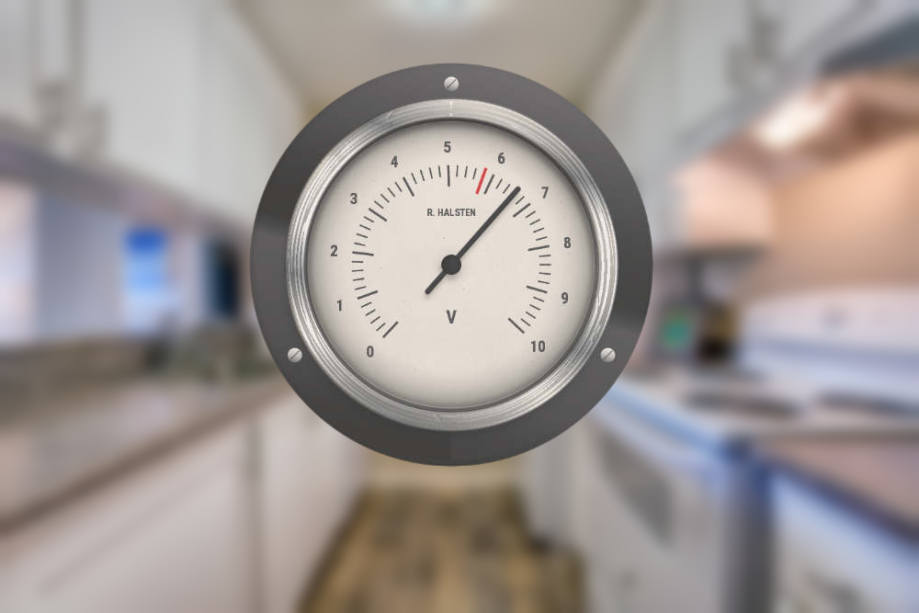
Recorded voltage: 6.6 V
